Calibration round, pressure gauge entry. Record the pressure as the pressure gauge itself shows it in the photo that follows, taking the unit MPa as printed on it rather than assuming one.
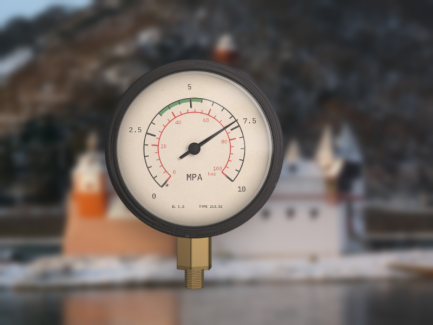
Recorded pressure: 7.25 MPa
